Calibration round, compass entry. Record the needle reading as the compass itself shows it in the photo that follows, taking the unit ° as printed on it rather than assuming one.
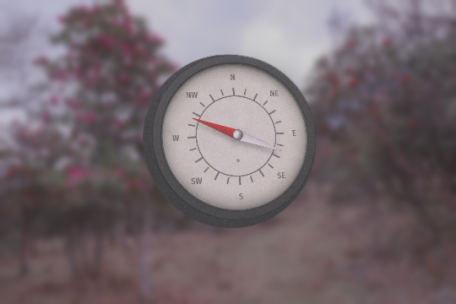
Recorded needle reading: 292.5 °
